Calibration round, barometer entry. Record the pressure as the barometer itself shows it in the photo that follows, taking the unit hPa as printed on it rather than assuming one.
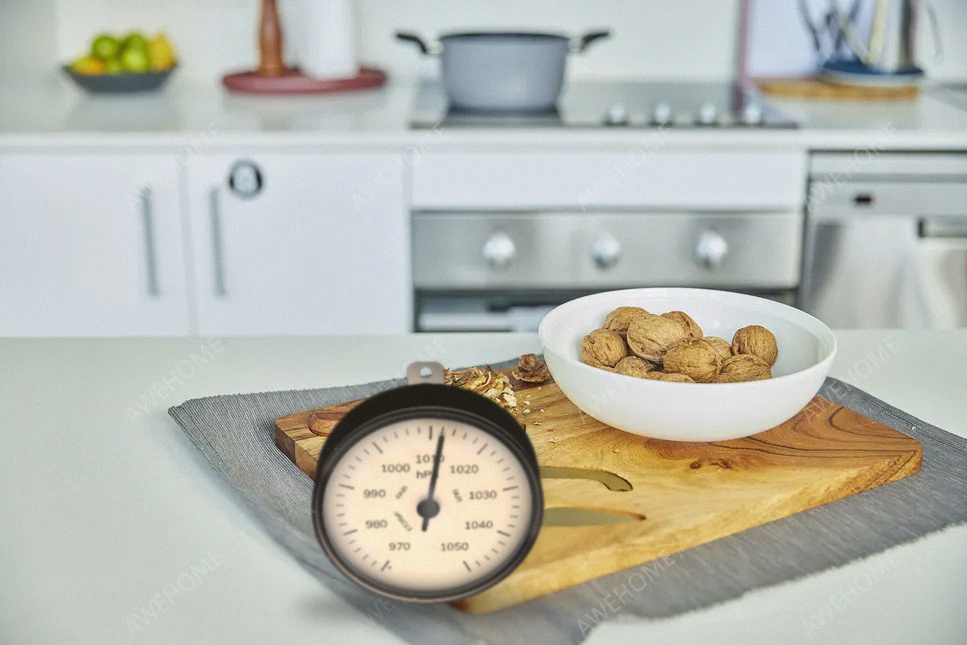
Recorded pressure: 1012 hPa
